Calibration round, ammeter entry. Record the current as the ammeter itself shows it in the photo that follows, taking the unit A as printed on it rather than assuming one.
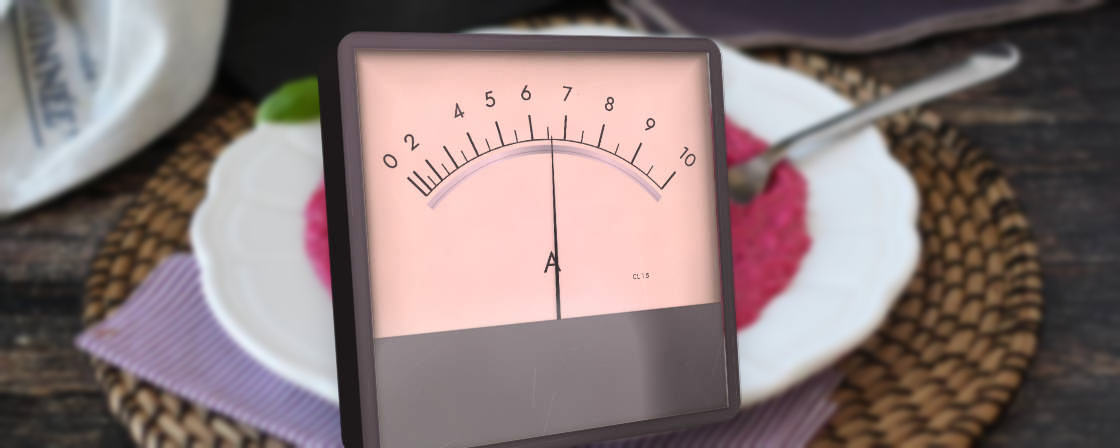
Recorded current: 6.5 A
